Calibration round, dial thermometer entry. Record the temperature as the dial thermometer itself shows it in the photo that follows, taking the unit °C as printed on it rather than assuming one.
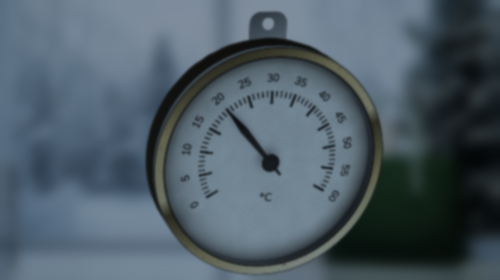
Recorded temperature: 20 °C
